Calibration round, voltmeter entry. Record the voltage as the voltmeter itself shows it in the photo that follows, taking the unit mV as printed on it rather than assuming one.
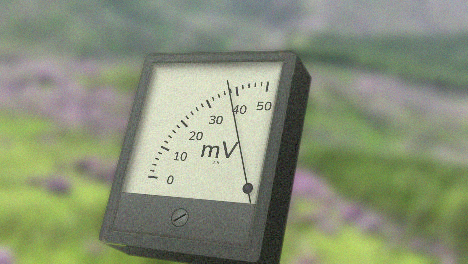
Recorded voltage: 38 mV
